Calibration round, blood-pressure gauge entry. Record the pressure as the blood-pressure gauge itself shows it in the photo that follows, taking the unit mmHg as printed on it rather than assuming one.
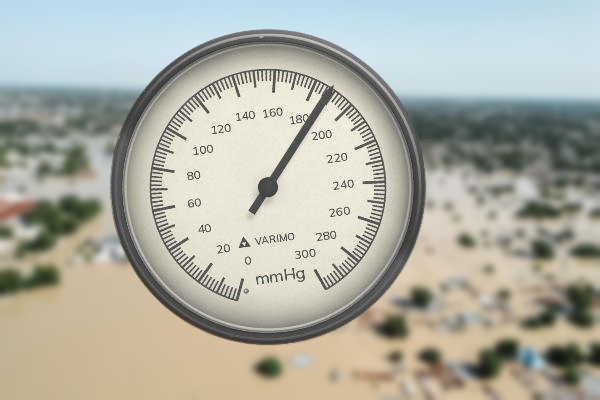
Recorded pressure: 188 mmHg
